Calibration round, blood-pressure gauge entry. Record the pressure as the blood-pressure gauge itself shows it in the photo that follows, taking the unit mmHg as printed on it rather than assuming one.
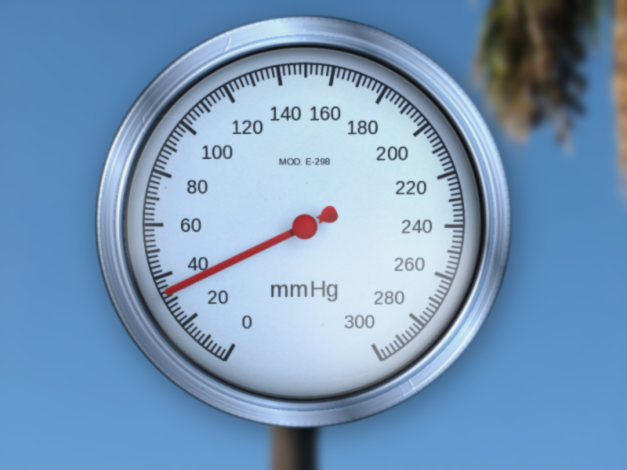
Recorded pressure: 34 mmHg
